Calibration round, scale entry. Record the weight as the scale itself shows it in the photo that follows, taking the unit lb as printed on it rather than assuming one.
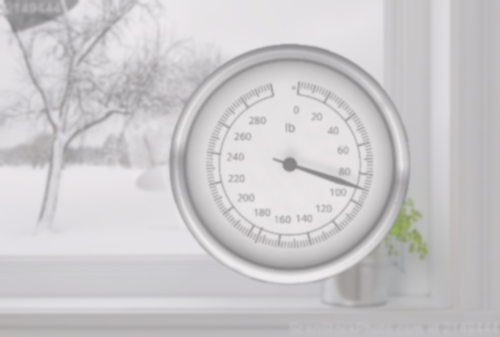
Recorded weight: 90 lb
